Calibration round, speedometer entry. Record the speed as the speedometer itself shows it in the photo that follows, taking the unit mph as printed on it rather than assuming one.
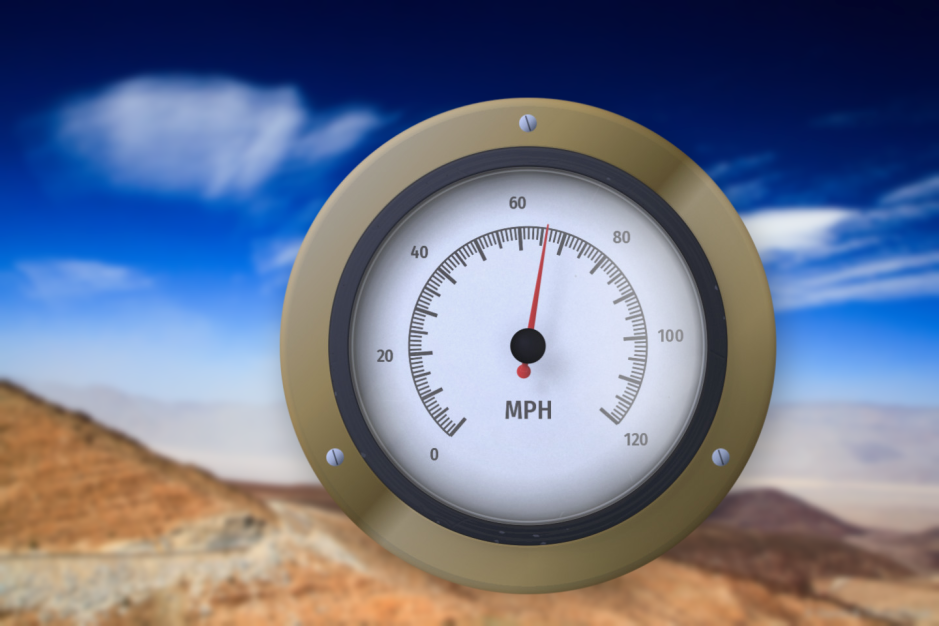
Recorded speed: 66 mph
